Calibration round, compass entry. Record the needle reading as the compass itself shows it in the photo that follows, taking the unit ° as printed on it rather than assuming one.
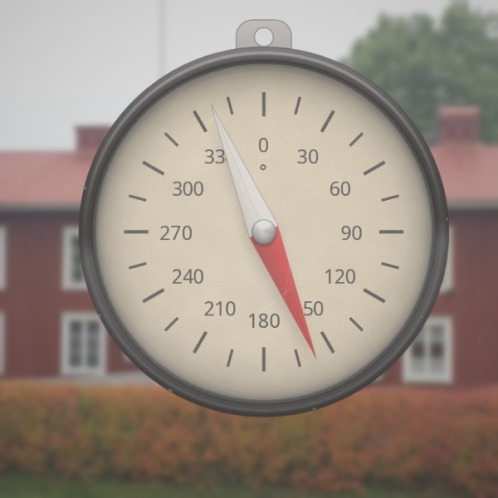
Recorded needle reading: 157.5 °
